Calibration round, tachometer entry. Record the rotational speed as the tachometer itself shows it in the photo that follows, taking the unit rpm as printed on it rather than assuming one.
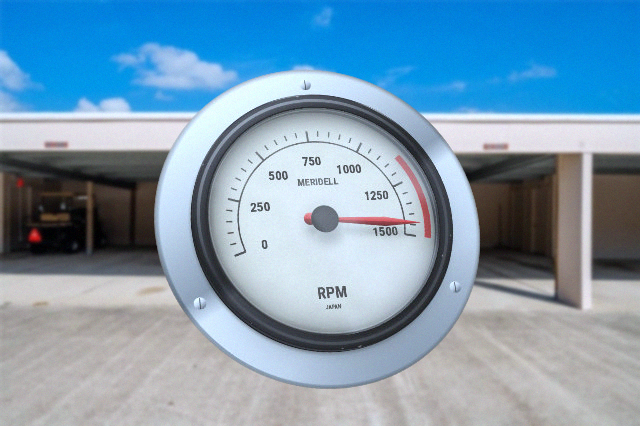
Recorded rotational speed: 1450 rpm
